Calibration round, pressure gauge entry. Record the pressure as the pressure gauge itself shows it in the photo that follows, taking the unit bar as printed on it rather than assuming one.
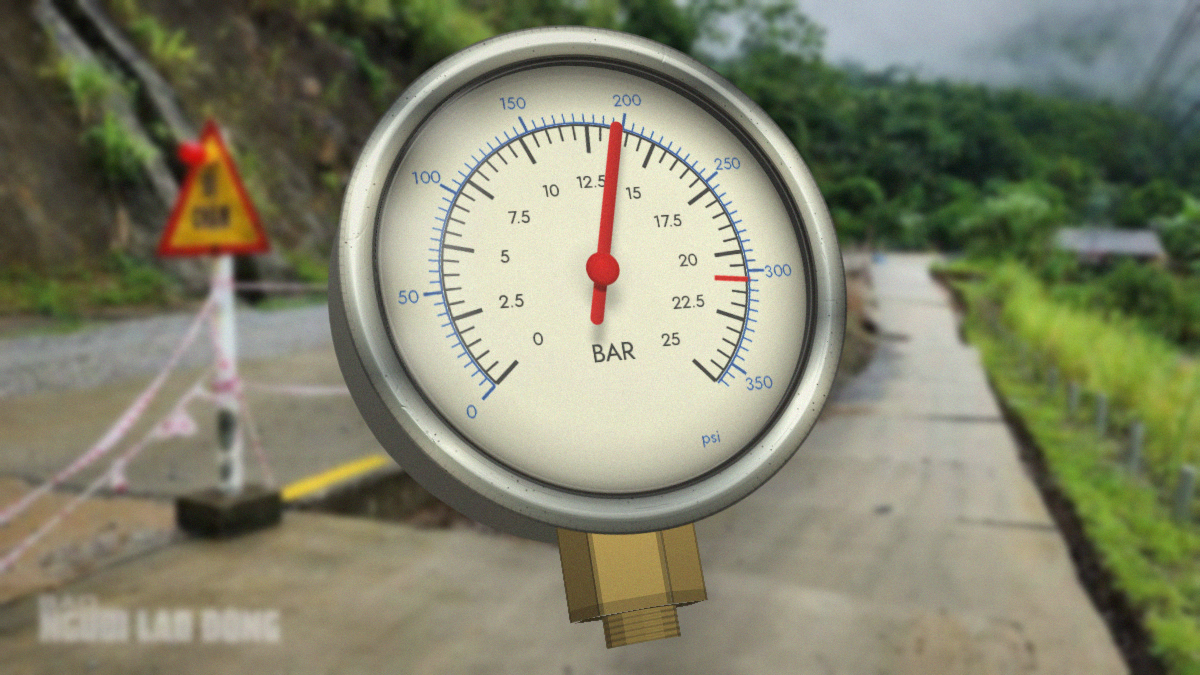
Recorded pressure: 13.5 bar
